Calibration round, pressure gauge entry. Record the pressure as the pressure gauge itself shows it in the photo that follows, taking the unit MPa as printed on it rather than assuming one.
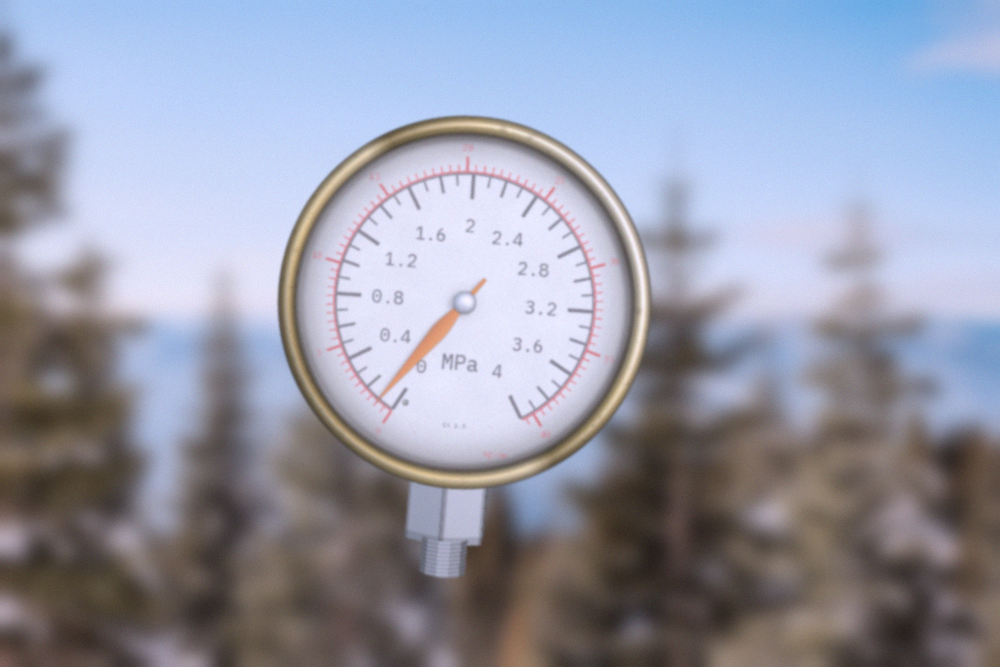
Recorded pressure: 0.1 MPa
